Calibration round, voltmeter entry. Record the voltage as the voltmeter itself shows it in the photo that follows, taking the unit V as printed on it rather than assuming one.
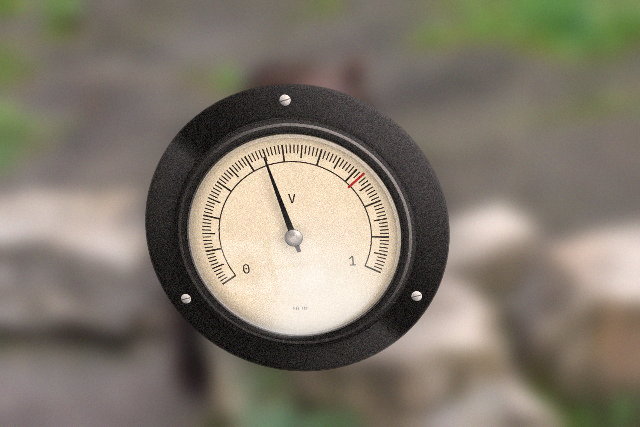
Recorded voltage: 0.45 V
